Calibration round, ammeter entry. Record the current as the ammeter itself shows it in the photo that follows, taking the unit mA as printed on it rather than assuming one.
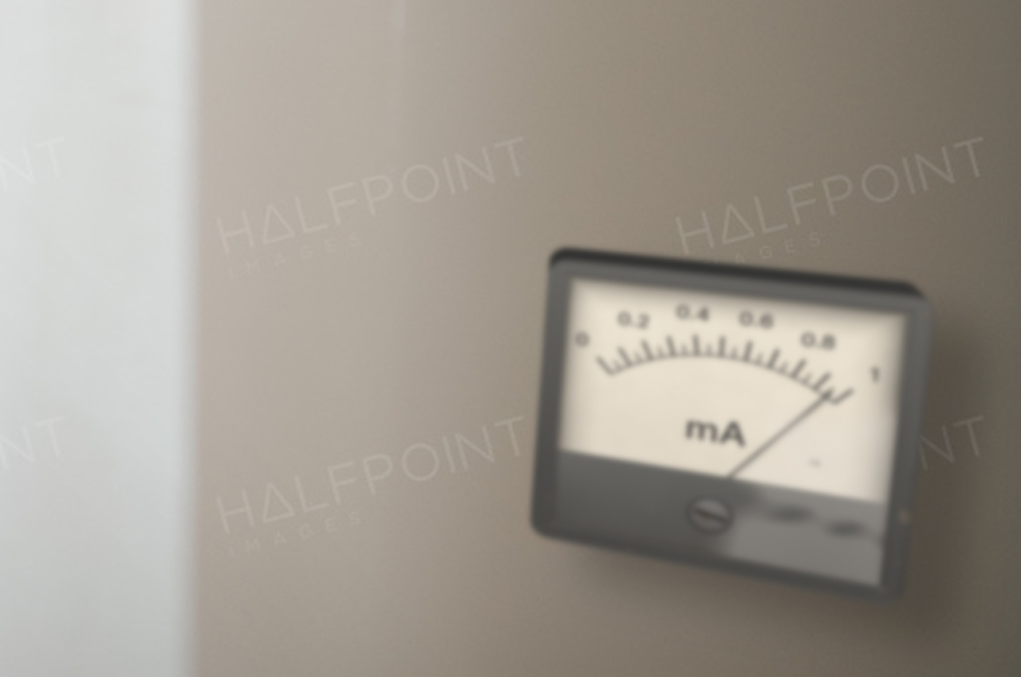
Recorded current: 0.95 mA
